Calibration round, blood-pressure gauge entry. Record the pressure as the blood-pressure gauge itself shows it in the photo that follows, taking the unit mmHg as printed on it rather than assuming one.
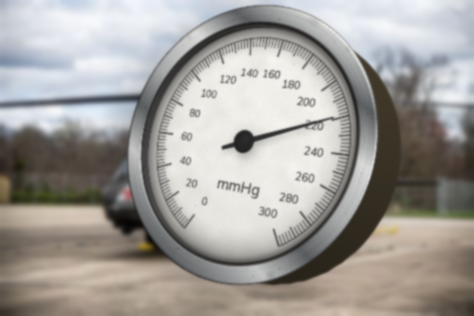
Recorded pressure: 220 mmHg
